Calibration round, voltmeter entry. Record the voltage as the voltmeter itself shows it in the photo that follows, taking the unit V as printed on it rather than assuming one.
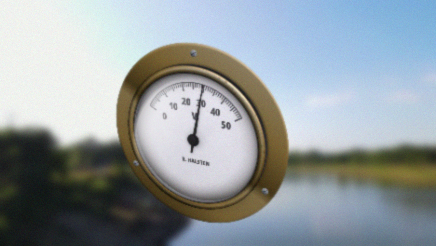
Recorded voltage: 30 V
